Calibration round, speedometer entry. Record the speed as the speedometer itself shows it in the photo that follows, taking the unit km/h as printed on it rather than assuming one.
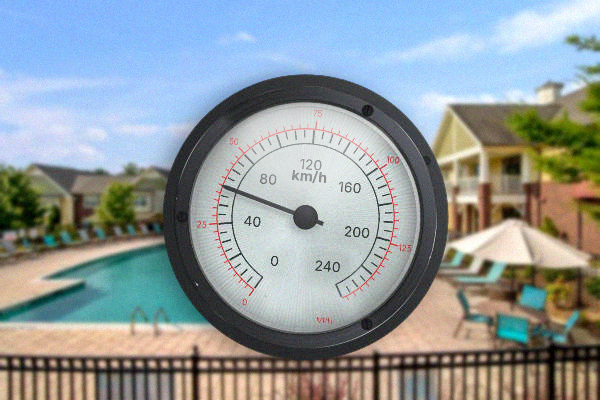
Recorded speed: 60 km/h
